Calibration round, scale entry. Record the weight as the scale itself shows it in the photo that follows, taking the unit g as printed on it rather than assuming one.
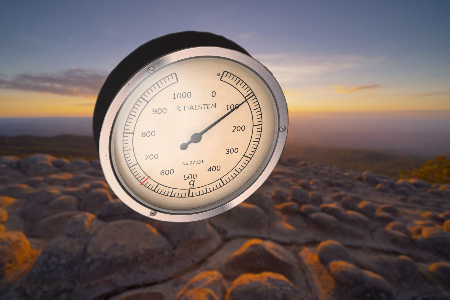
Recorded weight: 100 g
